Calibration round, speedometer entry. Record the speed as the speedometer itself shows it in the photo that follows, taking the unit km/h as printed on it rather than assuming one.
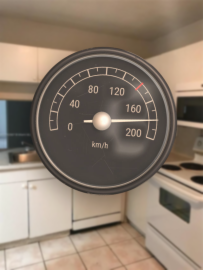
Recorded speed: 180 km/h
